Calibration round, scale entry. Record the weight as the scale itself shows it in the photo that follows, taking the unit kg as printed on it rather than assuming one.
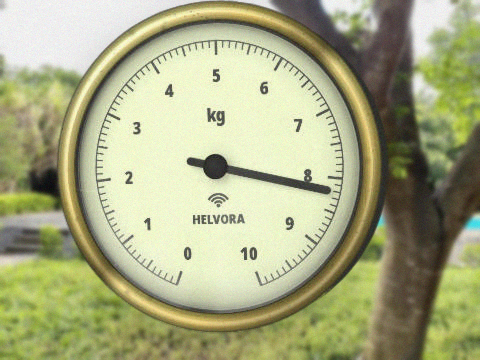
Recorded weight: 8.2 kg
